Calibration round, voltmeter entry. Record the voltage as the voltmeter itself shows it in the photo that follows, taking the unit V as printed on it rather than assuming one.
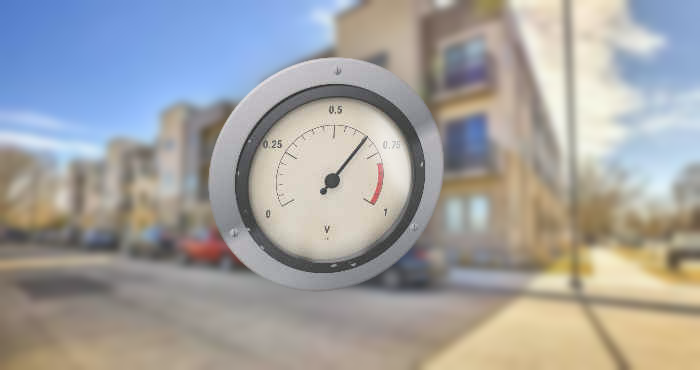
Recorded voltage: 0.65 V
